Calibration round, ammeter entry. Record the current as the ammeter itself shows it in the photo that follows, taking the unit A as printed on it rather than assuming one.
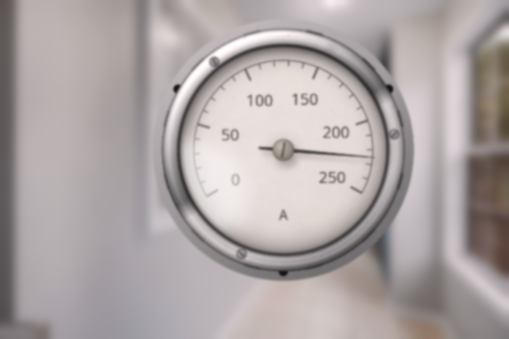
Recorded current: 225 A
